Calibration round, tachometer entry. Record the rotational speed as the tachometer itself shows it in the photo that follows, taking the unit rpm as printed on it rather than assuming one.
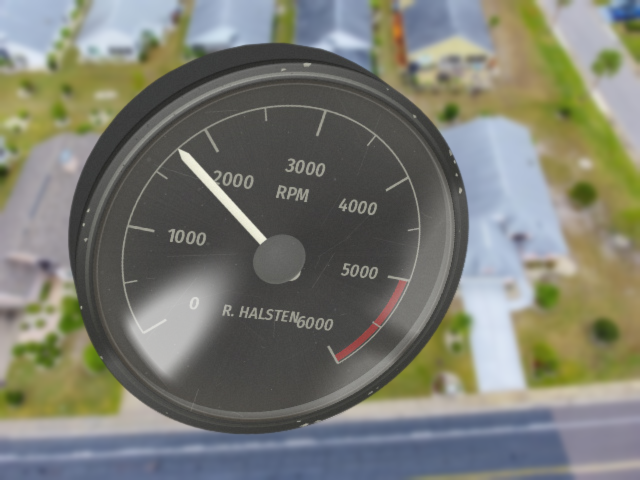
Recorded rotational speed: 1750 rpm
